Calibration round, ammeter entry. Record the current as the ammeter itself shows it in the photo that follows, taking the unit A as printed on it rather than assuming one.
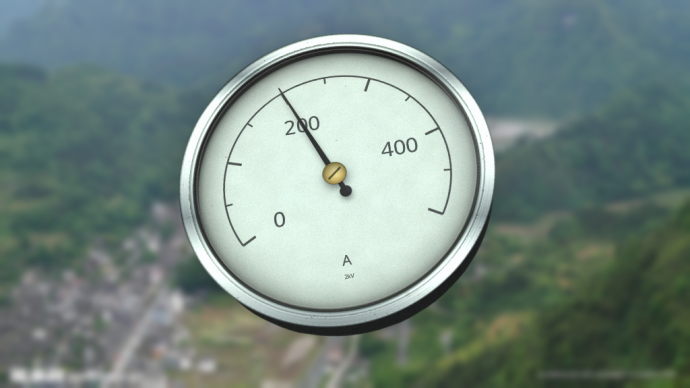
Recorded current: 200 A
